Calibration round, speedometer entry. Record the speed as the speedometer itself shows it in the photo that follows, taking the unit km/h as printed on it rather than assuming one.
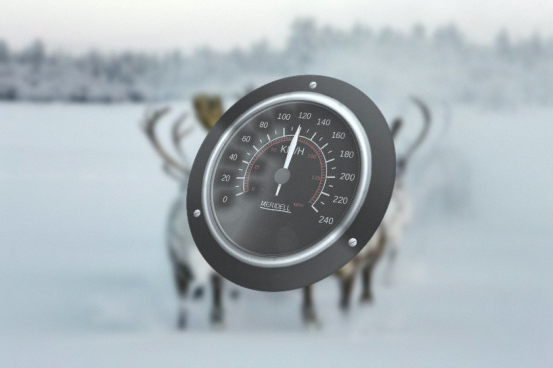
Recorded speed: 120 km/h
